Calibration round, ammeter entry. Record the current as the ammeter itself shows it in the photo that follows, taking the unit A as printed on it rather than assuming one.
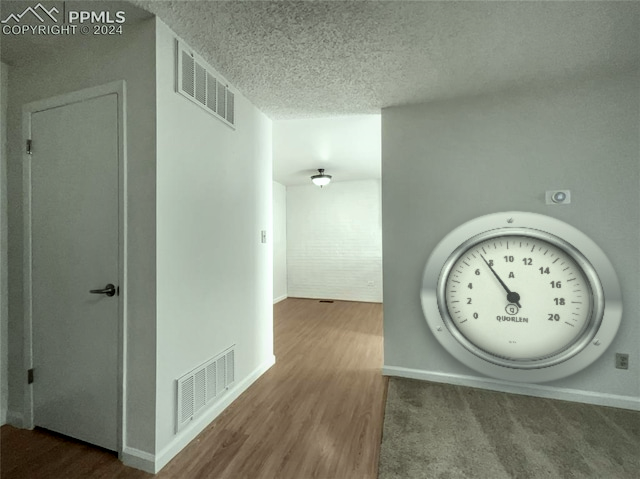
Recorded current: 7.5 A
